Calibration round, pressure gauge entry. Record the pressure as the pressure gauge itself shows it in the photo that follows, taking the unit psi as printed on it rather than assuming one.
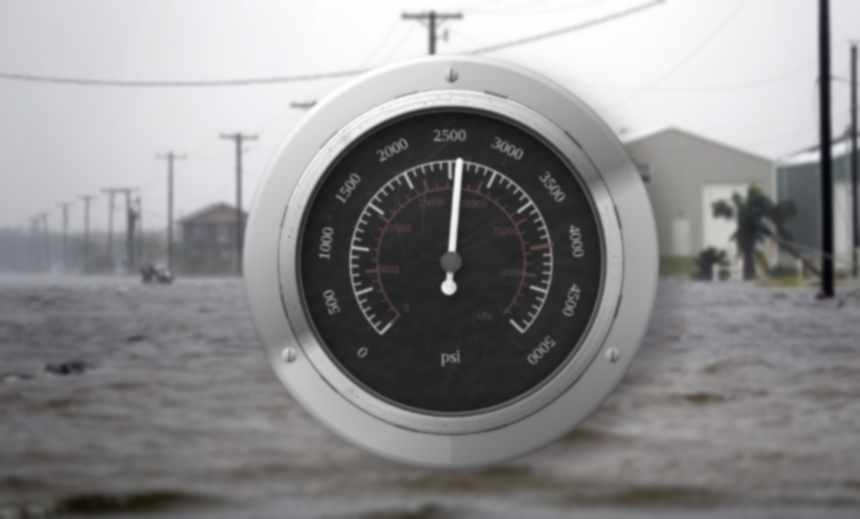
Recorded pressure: 2600 psi
